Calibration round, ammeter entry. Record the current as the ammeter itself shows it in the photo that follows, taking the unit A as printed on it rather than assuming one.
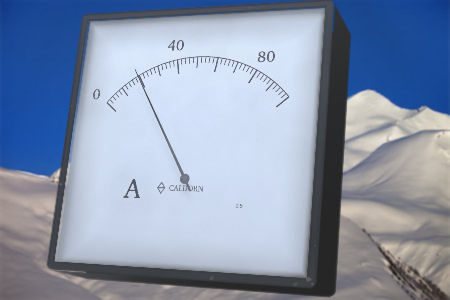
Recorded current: 20 A
